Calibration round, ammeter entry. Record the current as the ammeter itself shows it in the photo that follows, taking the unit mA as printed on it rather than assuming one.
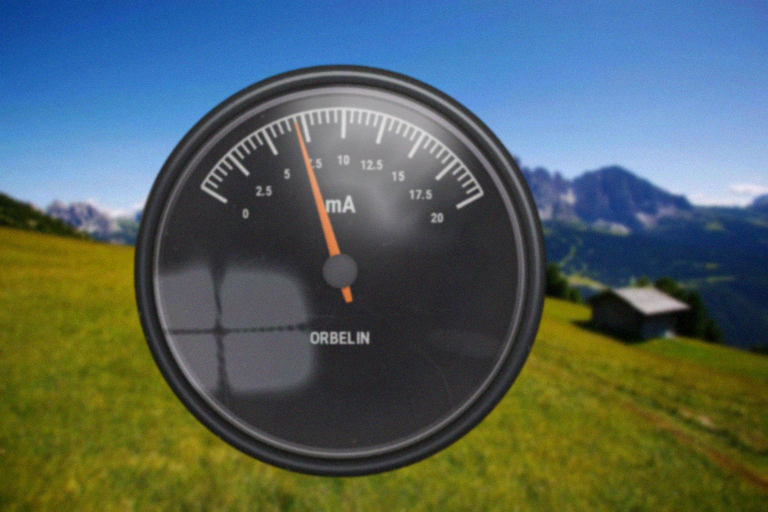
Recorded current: 7 mA
